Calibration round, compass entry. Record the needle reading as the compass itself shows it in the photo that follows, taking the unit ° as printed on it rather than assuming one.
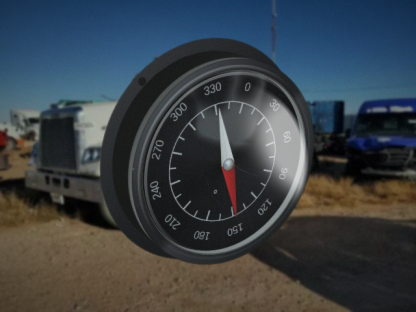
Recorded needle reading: 150 °
